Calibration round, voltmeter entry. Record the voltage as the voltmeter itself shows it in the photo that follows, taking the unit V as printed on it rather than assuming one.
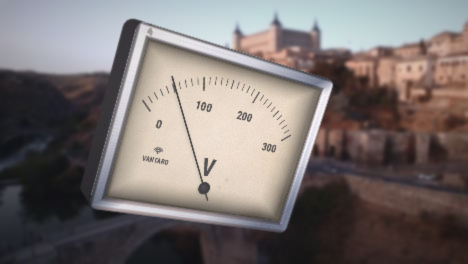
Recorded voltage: 50 V
